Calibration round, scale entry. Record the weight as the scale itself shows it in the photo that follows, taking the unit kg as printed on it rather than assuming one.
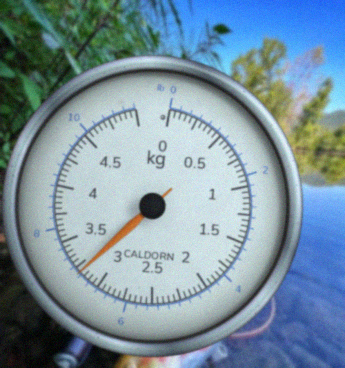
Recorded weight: 3.2 kg
